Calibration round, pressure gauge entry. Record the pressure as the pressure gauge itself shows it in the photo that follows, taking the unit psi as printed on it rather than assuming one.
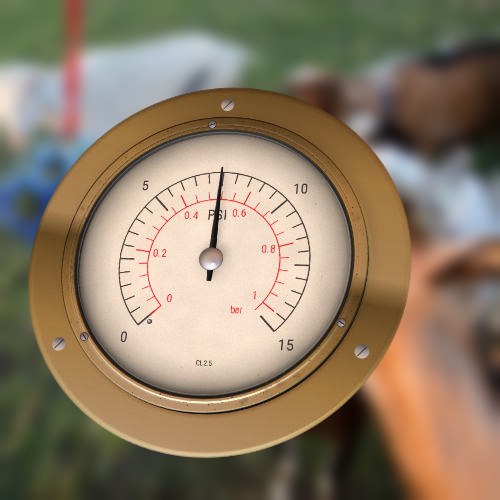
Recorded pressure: 7.5 psi
